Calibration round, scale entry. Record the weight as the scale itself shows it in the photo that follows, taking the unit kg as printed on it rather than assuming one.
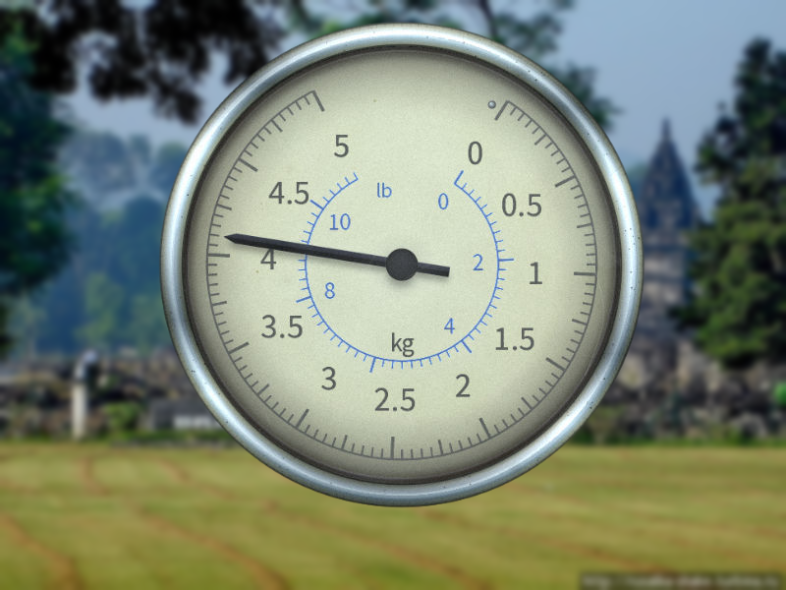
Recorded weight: 4.1 kg
